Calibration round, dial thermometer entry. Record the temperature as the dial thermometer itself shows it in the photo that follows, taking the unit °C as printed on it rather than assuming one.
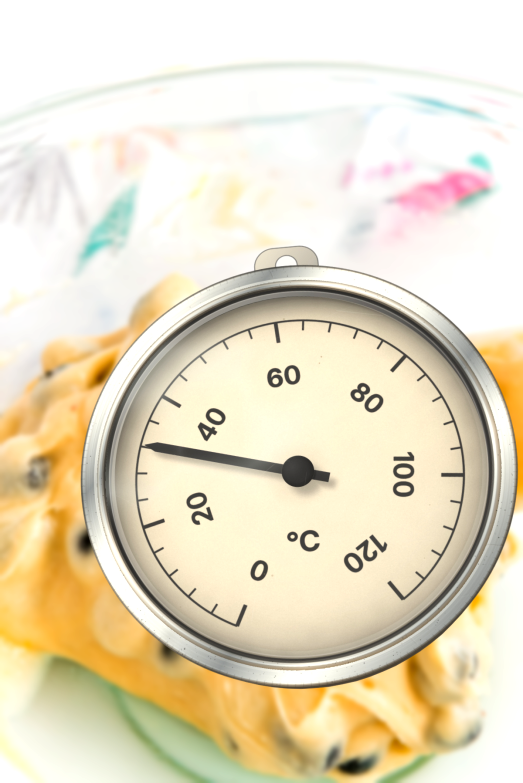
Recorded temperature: 32 °C
